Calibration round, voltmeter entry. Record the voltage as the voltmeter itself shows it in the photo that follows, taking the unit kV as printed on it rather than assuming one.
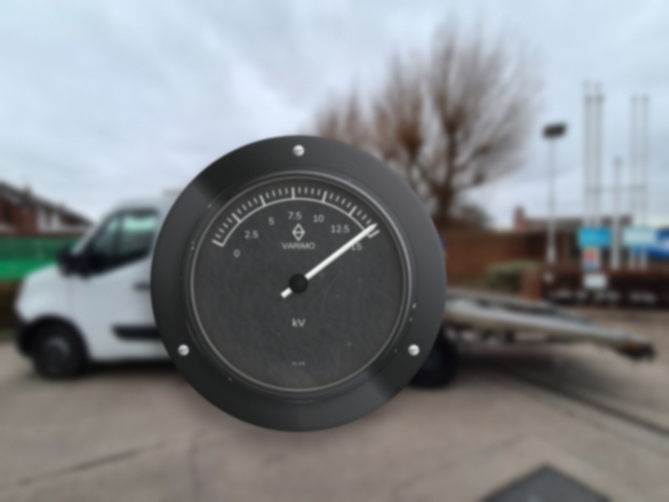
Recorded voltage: 14.5 kV
